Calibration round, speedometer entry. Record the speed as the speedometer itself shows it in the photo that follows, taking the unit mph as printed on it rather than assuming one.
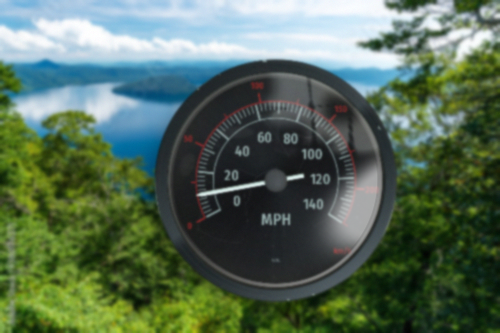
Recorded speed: 10 mph
